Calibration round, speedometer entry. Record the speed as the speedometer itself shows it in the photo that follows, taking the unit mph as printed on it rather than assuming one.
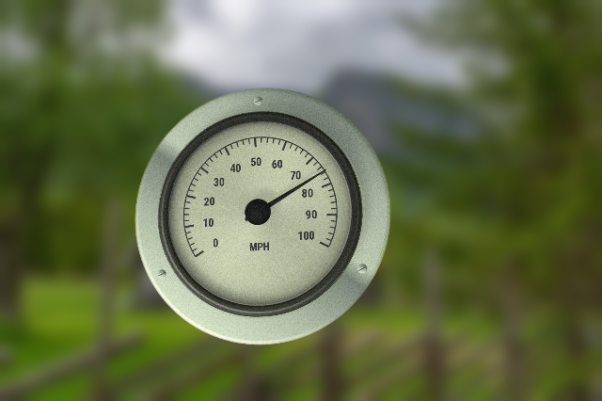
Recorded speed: 76 mph
